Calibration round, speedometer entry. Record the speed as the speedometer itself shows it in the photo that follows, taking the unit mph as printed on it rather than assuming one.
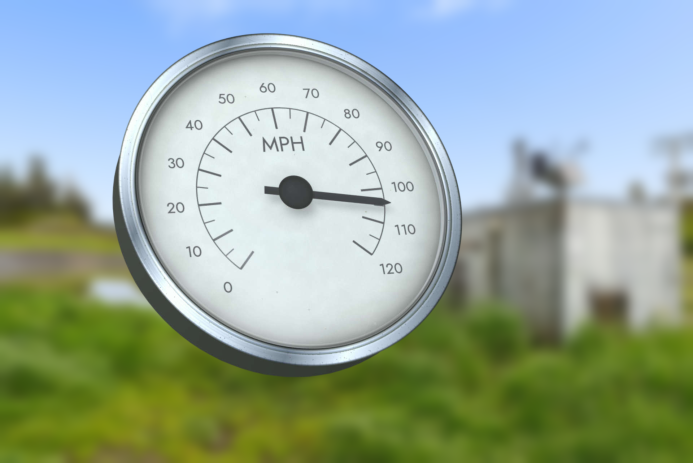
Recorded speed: 105 mph
